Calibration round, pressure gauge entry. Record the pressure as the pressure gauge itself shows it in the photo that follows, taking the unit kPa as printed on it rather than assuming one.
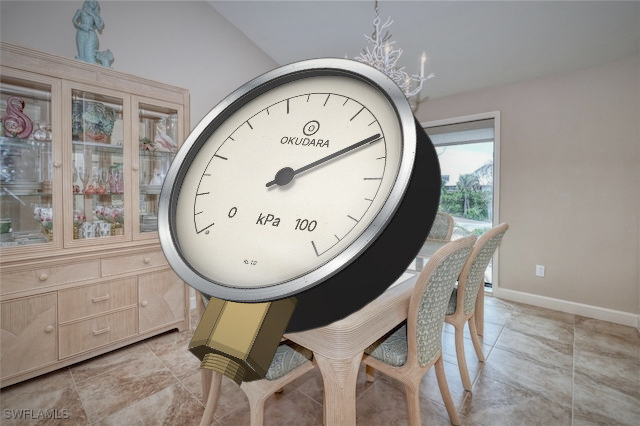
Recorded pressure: 70 kPa
